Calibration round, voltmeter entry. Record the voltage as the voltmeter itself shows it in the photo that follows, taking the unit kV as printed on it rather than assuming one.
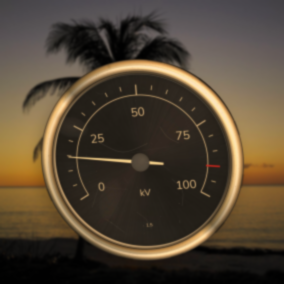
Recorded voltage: 15 kV
